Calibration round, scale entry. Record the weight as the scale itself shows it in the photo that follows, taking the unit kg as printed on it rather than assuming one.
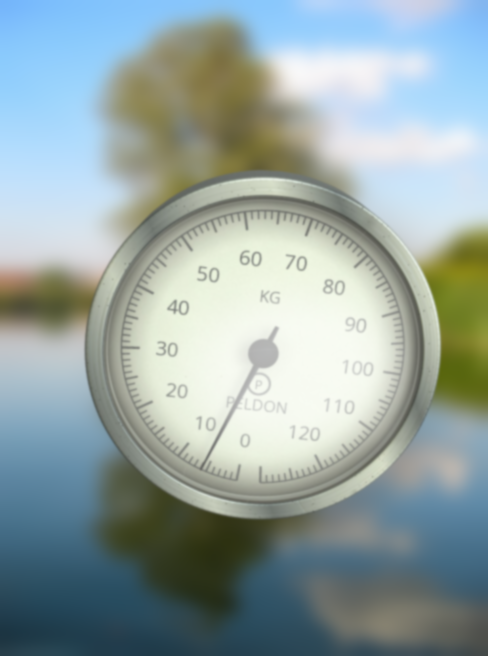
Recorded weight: 6 kg
